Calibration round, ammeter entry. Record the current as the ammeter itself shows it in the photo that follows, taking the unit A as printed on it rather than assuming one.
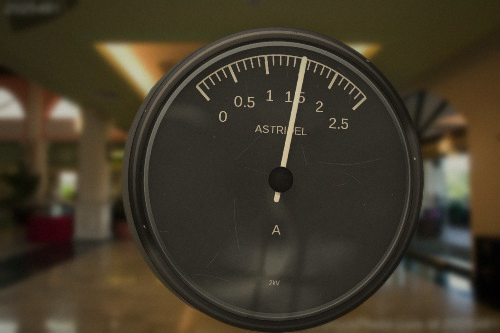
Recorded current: 1.5 A
